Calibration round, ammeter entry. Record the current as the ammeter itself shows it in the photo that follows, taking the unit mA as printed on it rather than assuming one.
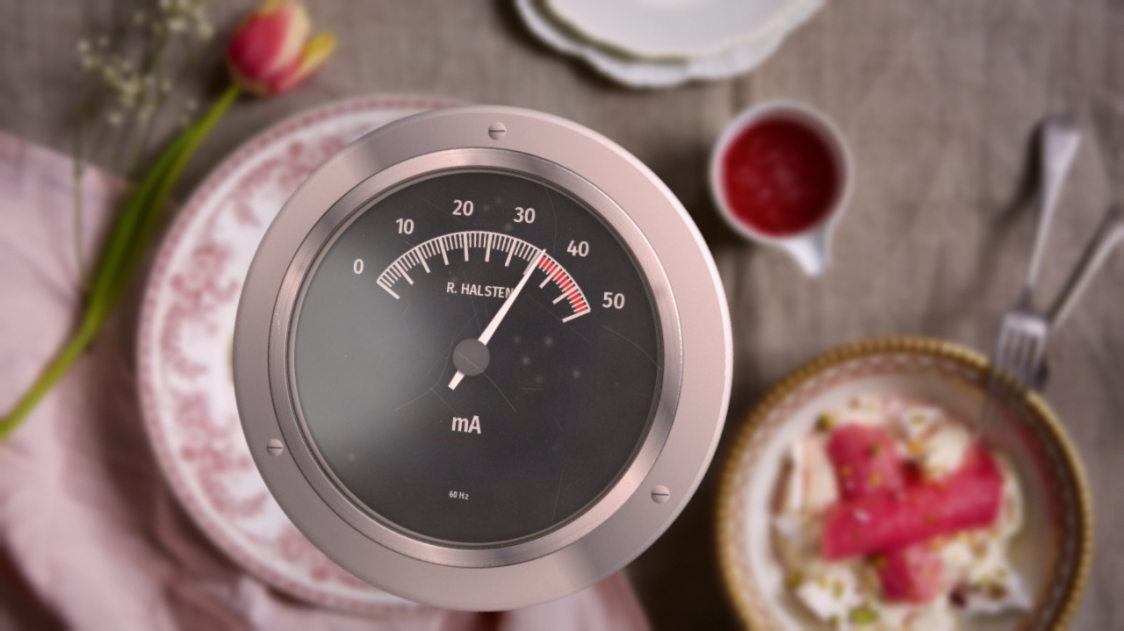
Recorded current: 36 mA
